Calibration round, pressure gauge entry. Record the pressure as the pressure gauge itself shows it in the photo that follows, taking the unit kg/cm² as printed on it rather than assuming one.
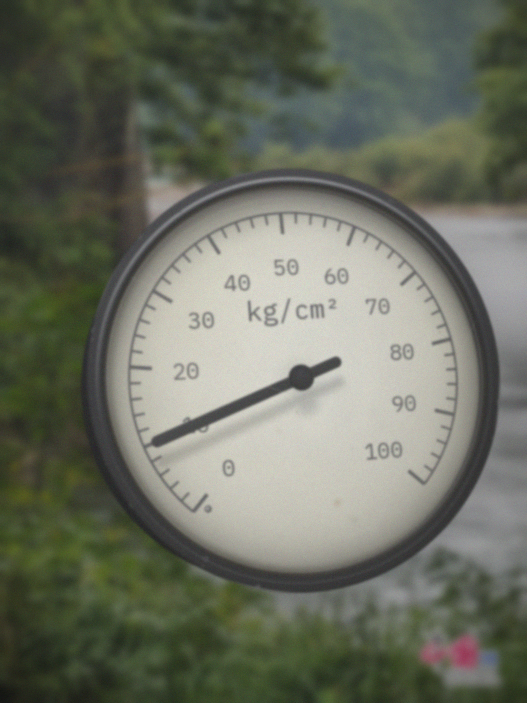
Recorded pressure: 10 kg/cm²
